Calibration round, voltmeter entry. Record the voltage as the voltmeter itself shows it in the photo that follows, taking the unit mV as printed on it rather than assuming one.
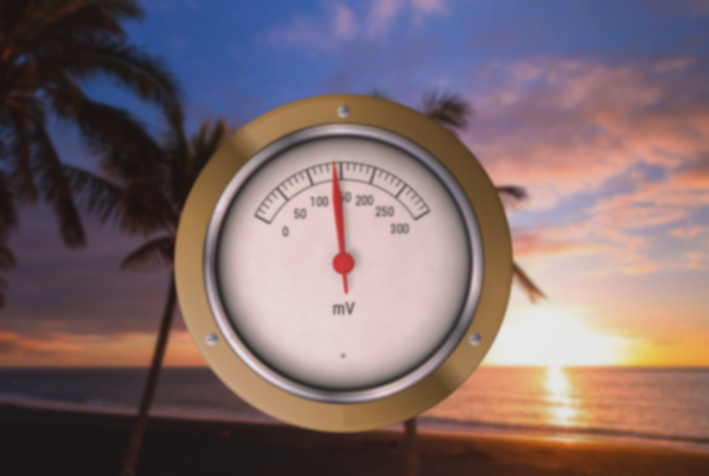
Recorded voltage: 140 mV
